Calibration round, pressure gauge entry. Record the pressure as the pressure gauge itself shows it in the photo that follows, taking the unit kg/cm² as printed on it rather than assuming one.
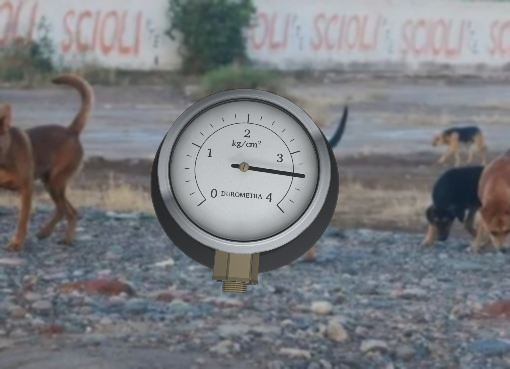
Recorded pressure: 3.4 kg/cm²
